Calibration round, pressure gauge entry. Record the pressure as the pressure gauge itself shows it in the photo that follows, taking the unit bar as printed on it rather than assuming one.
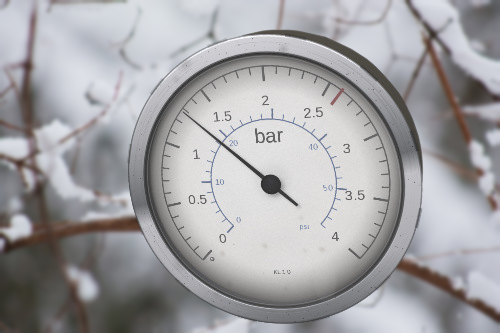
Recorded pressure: 1.3 bar
